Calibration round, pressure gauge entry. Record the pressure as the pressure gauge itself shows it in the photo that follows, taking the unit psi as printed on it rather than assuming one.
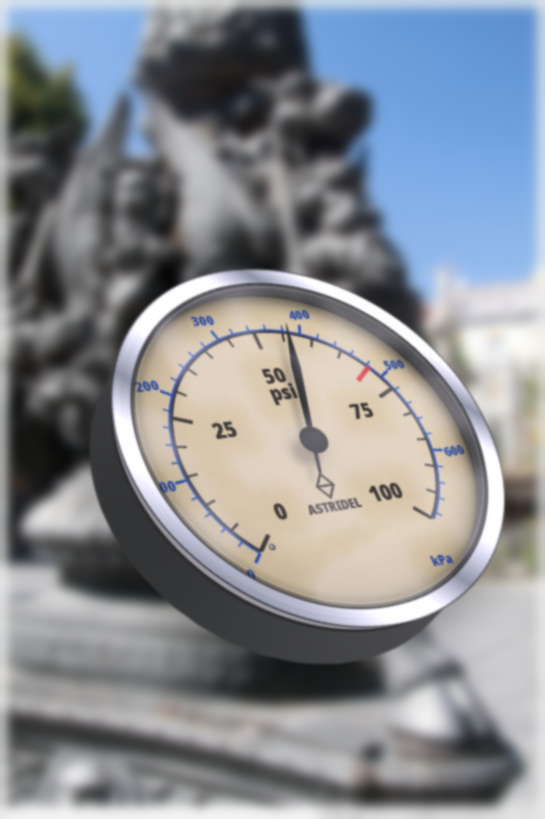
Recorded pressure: 55 psi
